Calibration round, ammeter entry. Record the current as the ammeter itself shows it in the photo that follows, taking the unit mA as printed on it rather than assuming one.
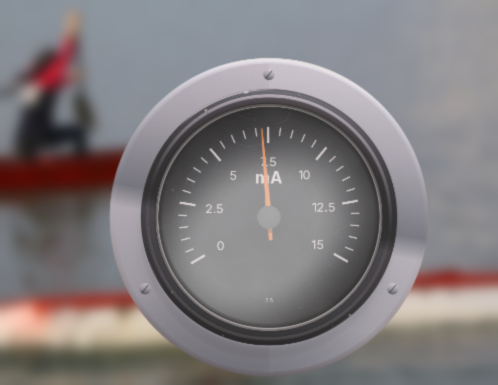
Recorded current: 7.25 mA
